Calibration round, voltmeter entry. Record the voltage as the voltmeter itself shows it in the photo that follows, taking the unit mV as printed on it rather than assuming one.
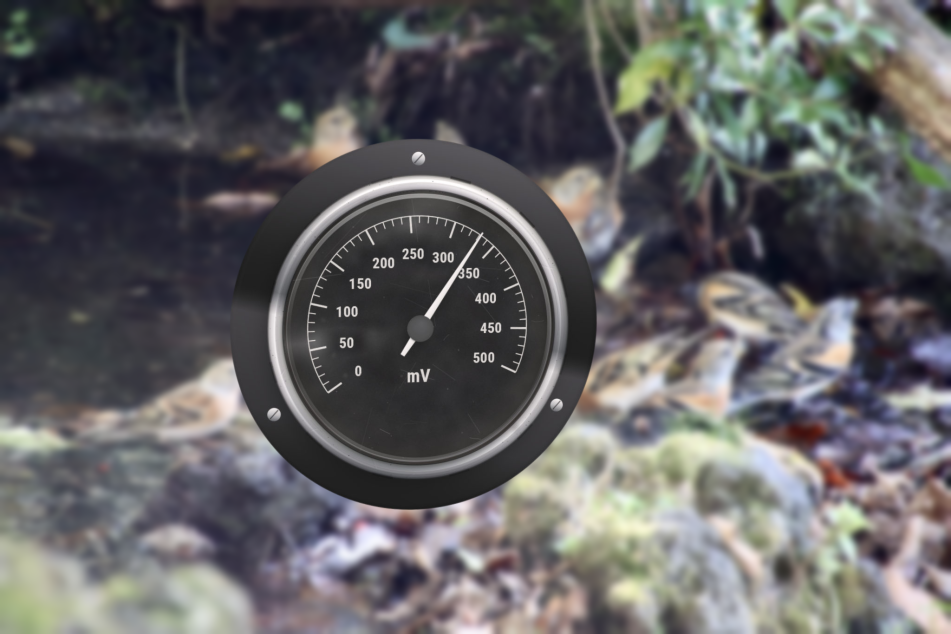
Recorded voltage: 330 mV
